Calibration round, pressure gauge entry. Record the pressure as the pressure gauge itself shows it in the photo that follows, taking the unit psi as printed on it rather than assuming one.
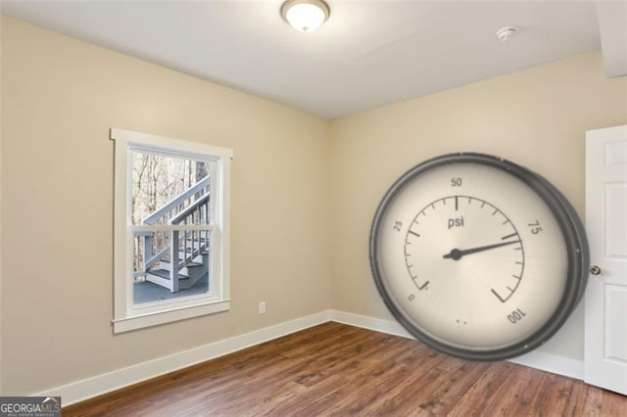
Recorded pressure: 77.5 psi
